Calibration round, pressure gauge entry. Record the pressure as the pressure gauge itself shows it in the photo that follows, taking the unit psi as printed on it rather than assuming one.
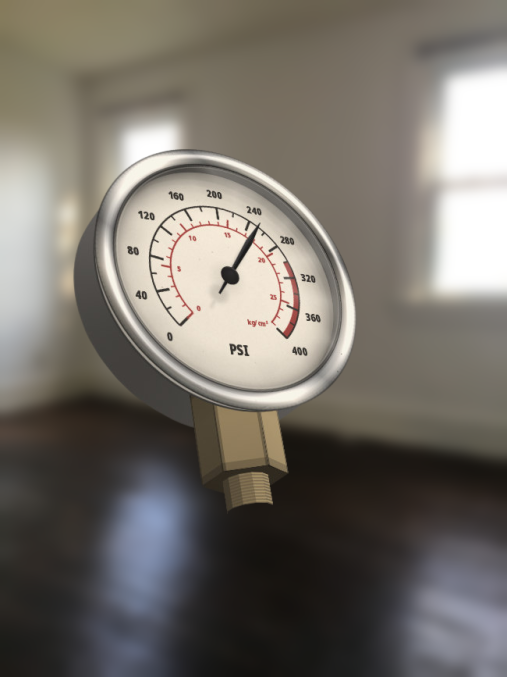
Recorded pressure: 250 psi
